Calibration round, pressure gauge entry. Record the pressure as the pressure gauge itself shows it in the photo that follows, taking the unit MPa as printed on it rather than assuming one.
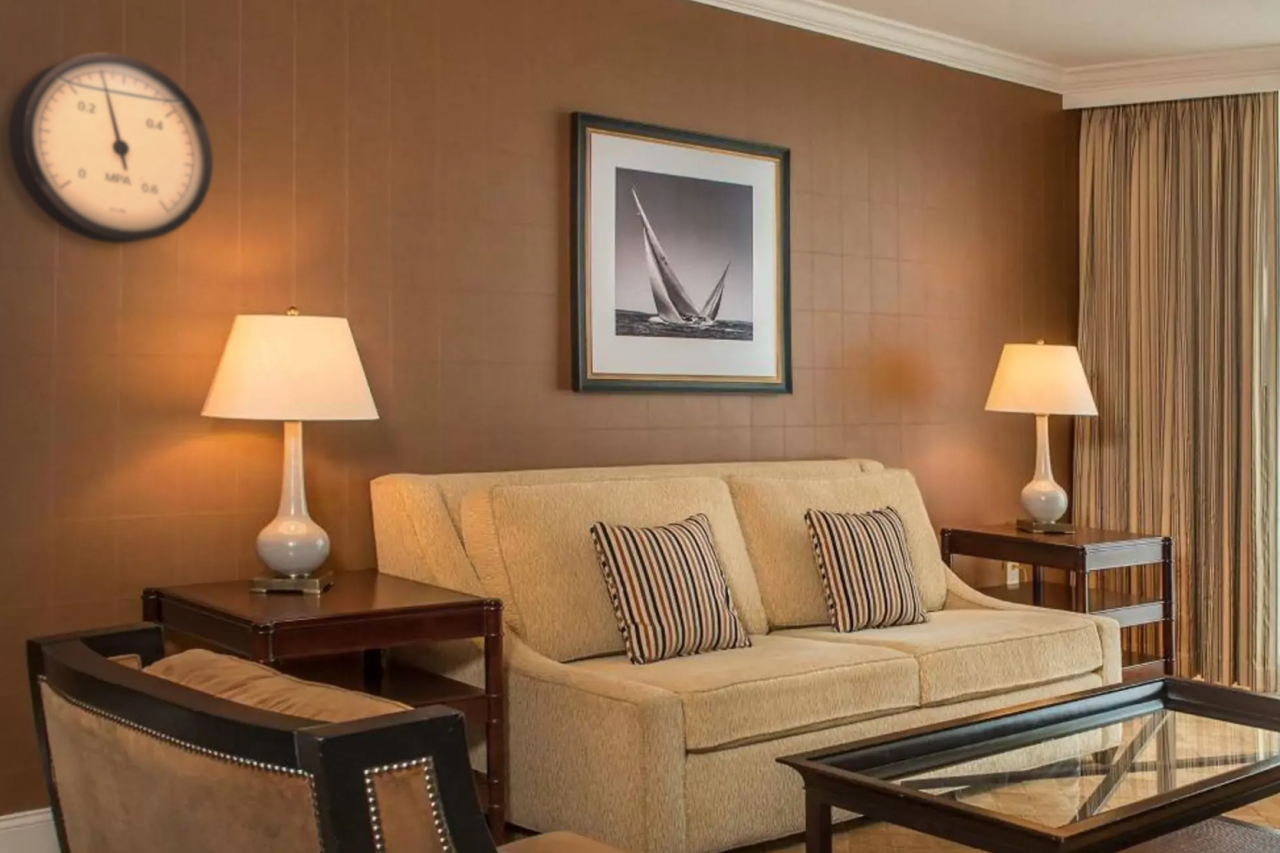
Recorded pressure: 0.26 MPa
